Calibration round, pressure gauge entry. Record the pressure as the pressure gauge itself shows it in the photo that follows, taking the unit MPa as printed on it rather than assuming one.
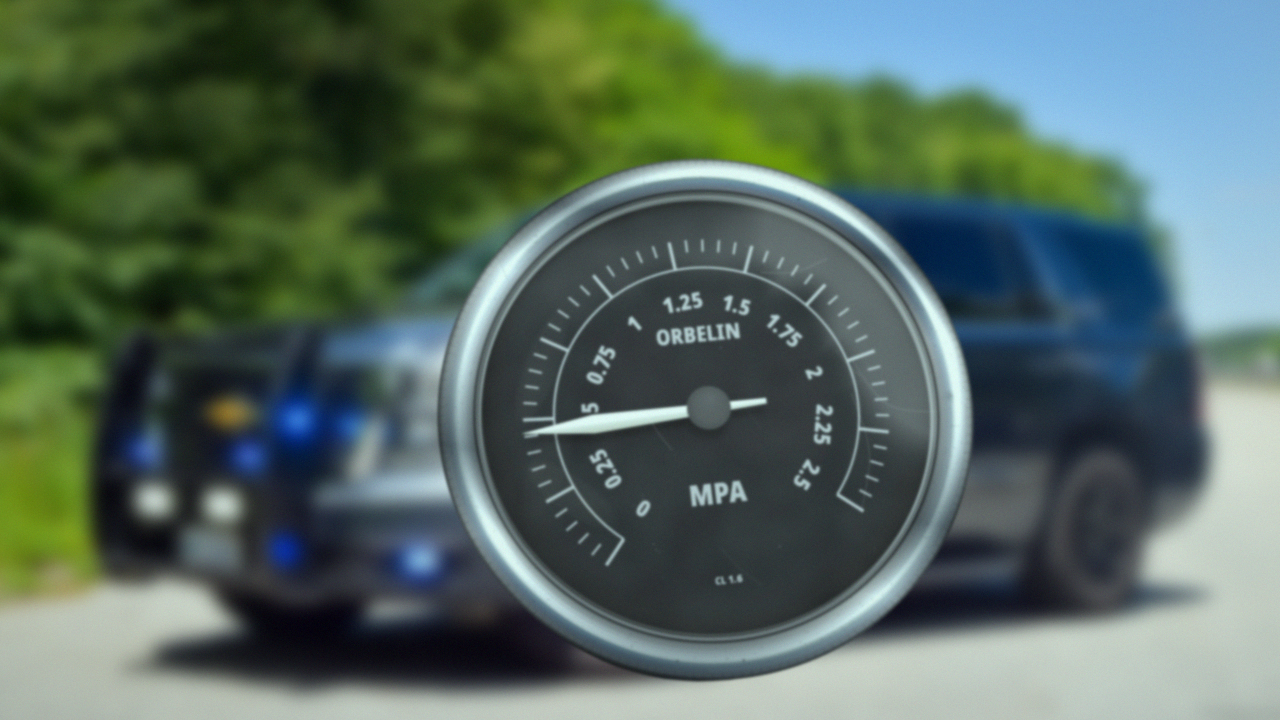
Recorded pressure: 0.45 MPa
